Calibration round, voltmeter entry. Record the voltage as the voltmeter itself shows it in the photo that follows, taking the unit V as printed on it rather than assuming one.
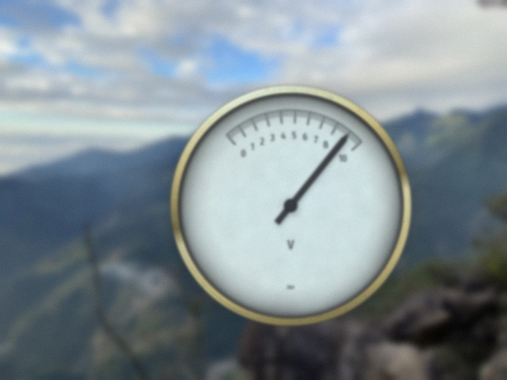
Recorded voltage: 9 V
